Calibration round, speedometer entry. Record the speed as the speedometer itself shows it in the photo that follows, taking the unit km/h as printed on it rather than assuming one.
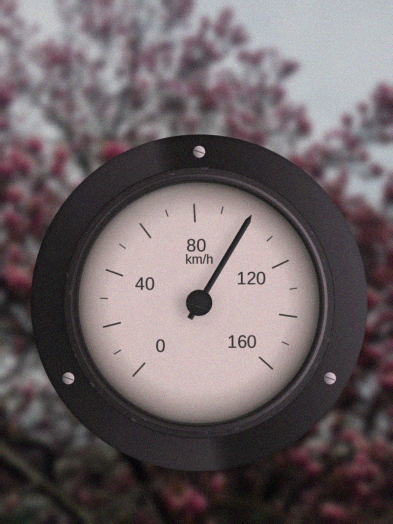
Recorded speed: 100 km/h
